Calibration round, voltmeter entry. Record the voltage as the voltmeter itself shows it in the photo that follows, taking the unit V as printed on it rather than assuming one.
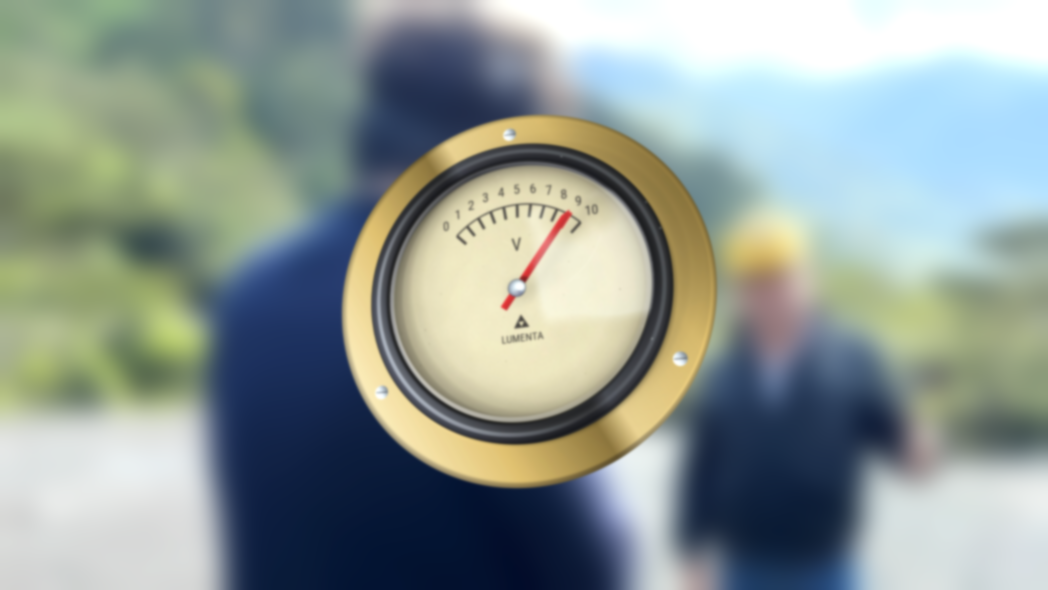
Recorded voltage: 9 V
